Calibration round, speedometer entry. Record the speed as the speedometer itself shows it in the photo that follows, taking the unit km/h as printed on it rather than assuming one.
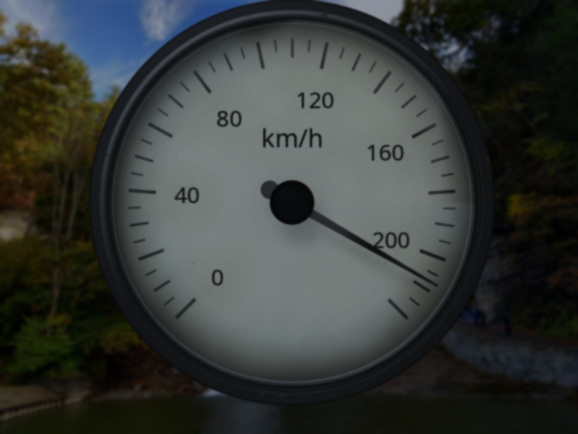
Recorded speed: 207.5 km/h
